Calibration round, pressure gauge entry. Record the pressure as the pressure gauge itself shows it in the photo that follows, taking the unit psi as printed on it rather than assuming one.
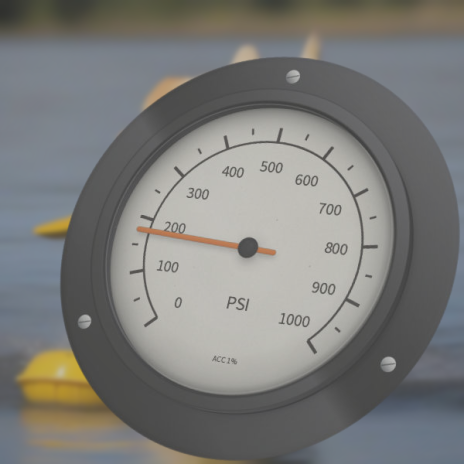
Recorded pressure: 175 psi
